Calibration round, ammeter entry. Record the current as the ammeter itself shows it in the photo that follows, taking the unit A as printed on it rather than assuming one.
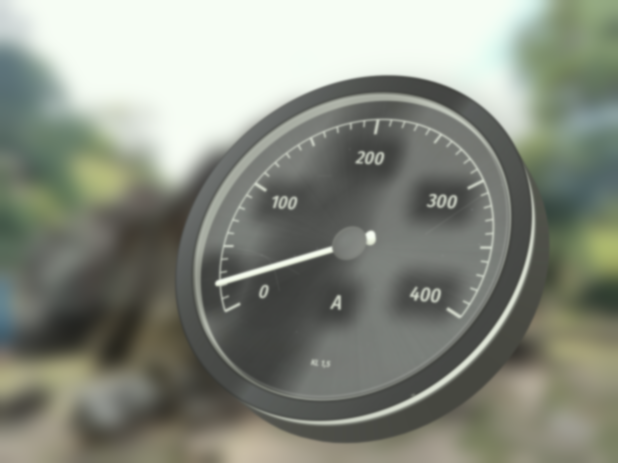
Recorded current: 20 A
